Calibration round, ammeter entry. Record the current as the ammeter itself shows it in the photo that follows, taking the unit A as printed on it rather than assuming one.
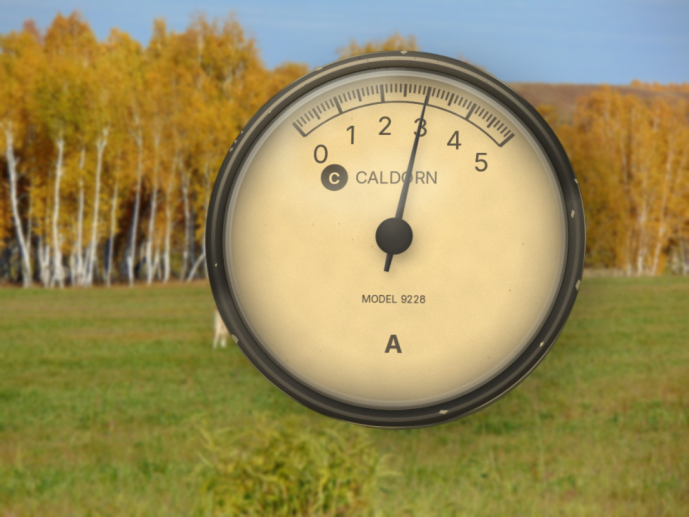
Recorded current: 3 A
